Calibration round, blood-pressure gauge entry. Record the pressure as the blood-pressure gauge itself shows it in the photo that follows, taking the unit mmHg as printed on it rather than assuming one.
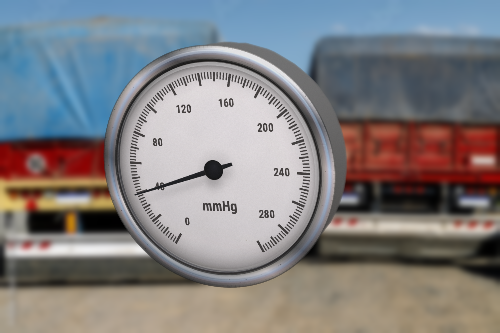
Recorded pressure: 40 mmHg
